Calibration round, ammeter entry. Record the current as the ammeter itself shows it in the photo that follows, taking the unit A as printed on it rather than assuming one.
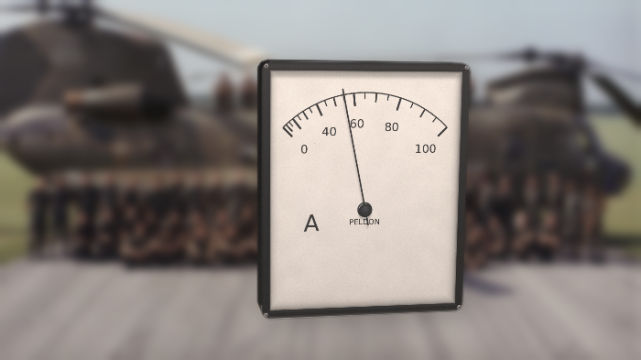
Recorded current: 55 A
